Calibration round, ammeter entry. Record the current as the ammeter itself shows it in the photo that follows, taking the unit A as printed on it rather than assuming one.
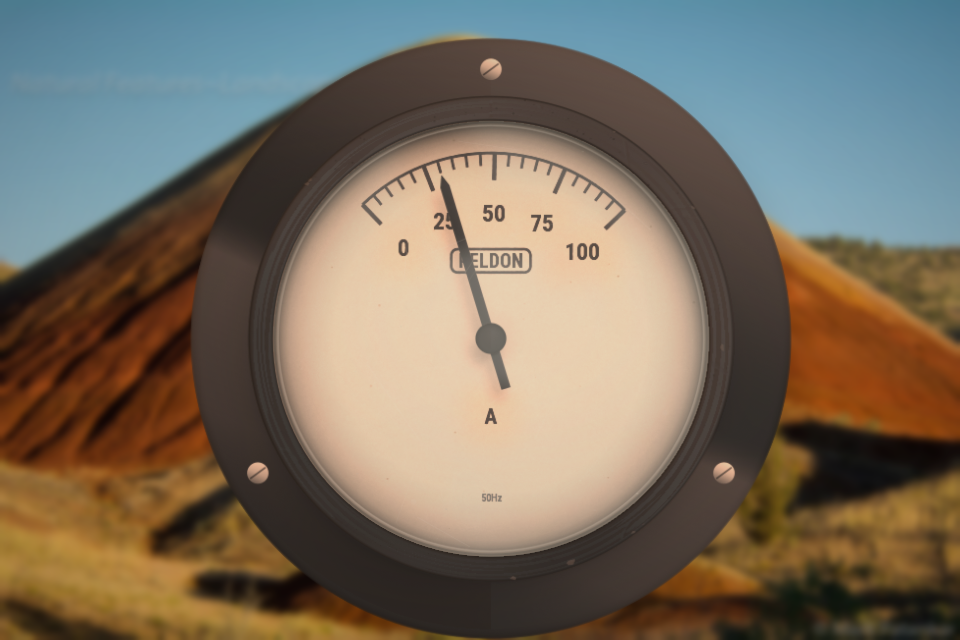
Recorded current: 30 A
